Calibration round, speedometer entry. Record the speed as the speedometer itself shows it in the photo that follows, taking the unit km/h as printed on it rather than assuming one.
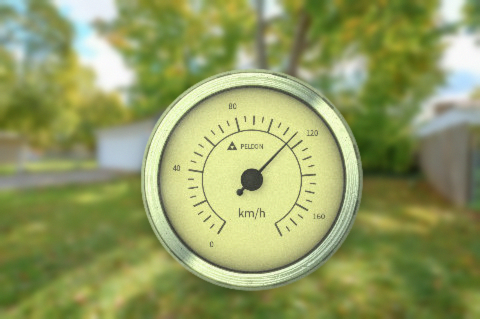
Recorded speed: 115 km/h
